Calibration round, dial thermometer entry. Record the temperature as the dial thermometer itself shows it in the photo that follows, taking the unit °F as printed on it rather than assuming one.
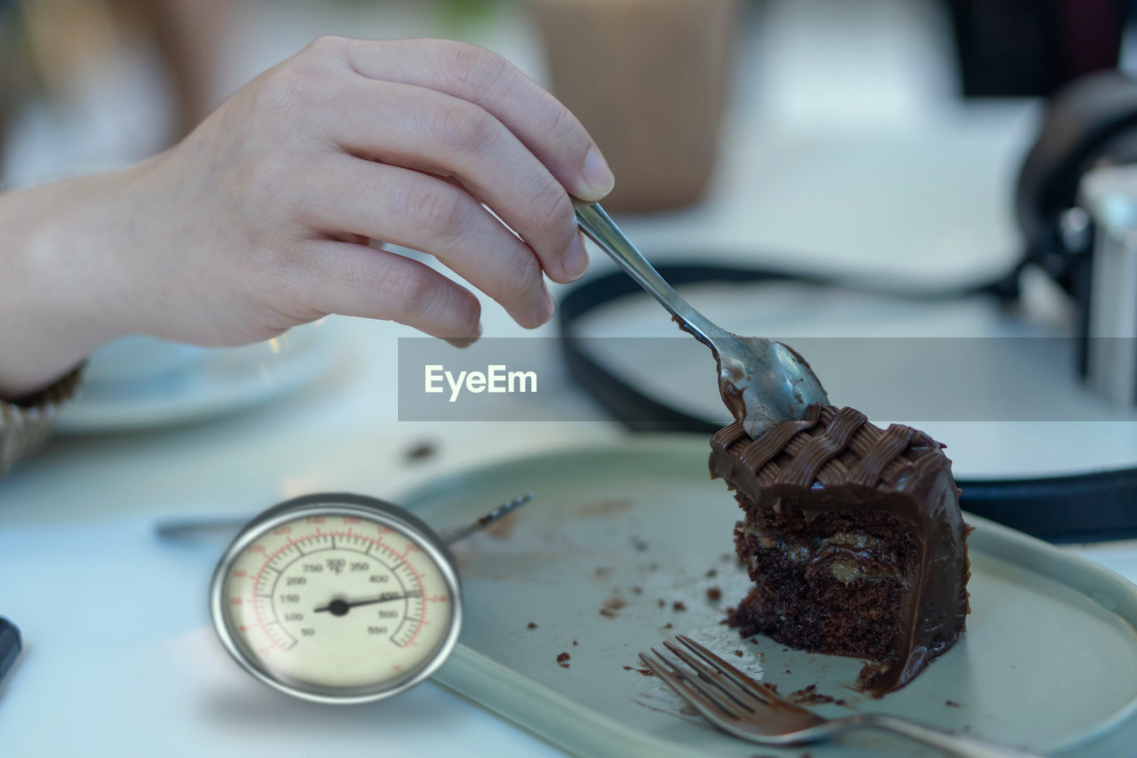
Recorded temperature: 450 °F
